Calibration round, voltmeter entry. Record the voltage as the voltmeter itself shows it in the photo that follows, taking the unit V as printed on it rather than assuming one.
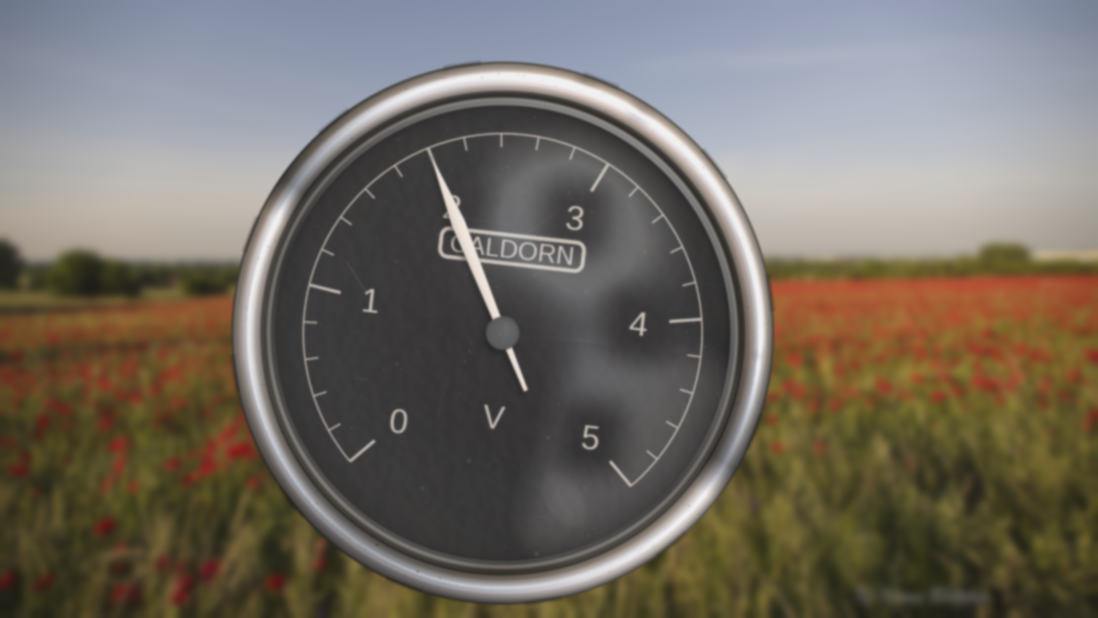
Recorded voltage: 2 V
